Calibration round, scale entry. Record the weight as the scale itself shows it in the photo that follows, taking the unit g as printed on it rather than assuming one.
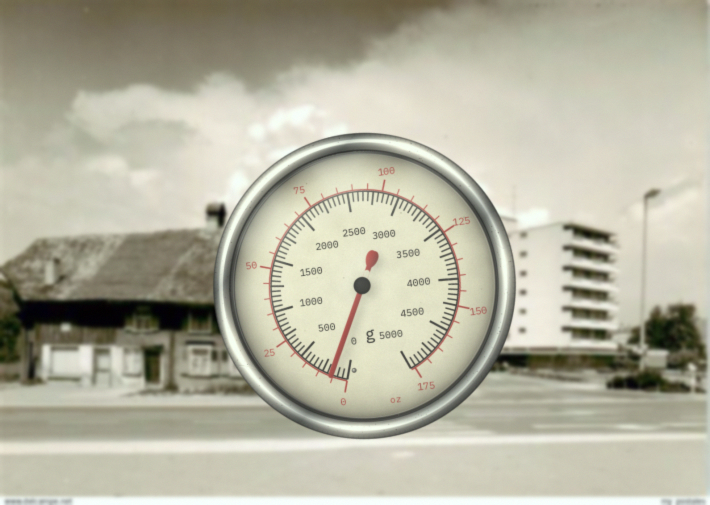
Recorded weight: 150 g
